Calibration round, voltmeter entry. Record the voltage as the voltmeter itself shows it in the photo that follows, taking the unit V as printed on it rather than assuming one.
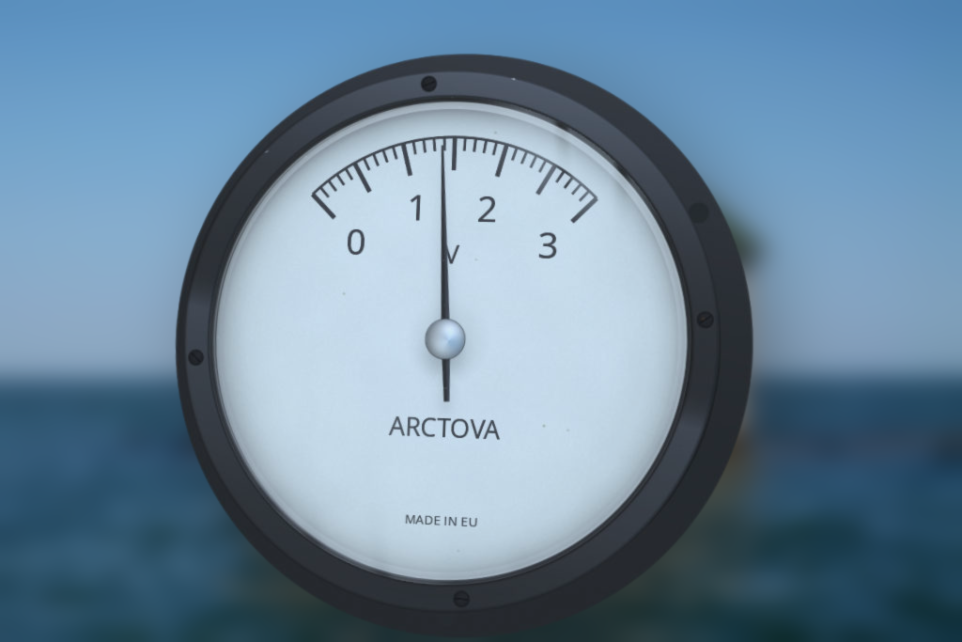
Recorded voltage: 1.4 V
